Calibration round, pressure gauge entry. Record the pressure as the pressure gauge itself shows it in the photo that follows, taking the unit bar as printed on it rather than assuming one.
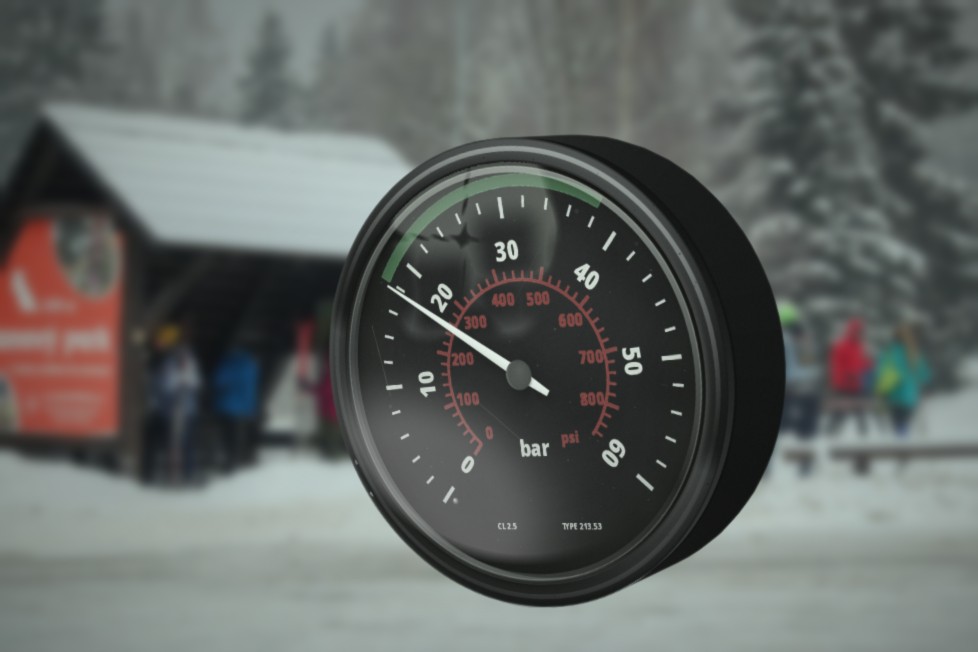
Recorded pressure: 18 bar
